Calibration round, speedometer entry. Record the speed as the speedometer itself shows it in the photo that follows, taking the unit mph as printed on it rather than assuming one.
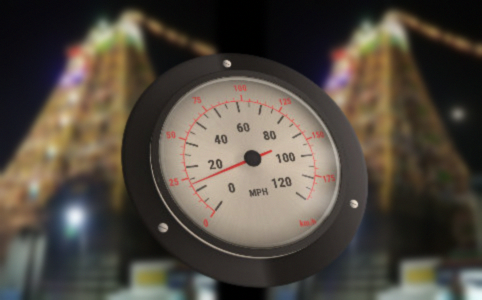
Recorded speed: 12.5 mph
